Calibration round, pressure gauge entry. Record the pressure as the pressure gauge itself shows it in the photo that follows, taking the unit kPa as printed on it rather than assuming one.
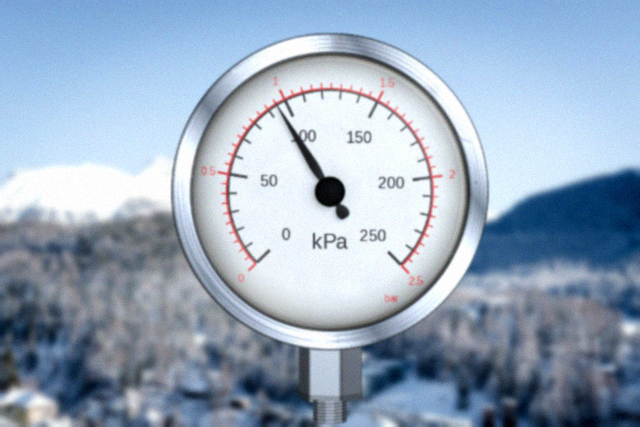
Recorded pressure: 95 kPa
